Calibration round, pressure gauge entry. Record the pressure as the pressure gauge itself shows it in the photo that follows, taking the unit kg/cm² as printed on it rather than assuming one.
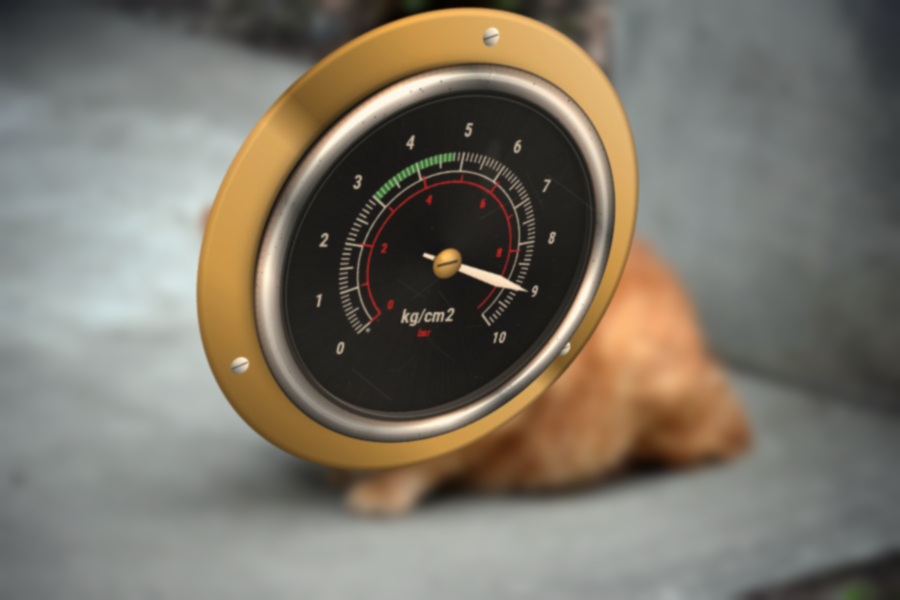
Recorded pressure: 9 kg/cm²
